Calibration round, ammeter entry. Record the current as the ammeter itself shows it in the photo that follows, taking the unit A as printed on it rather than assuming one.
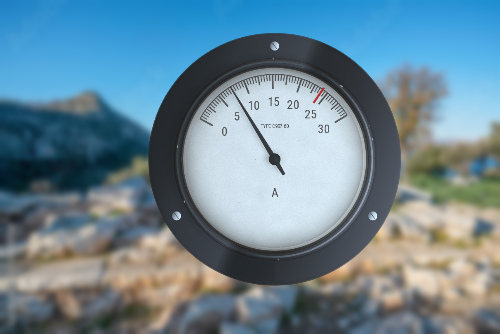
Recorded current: 7.5 A
